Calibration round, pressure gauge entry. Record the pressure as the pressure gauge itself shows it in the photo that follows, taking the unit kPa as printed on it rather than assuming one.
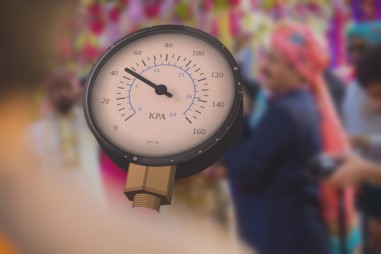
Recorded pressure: 45 kPa
